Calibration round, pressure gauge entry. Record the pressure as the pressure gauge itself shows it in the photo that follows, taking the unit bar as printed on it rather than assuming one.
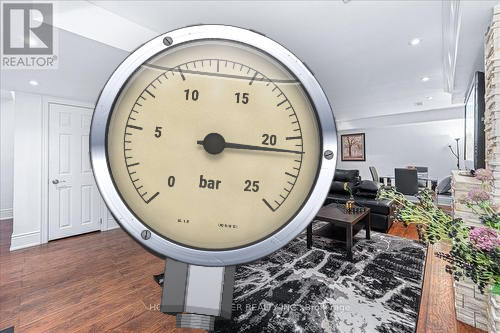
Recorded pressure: 21 bar
